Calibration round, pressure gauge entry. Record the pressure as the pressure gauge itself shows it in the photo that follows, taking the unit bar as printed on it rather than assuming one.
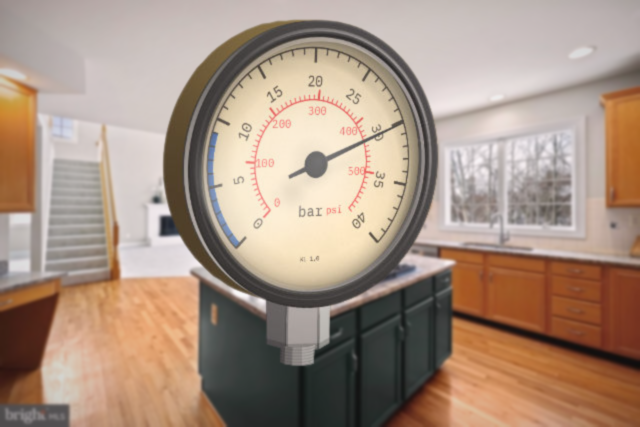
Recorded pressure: 30 bar
